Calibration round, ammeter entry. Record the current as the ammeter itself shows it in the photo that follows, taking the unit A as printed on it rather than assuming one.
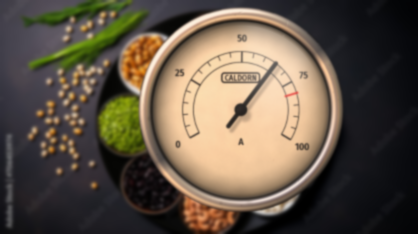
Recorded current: 65 A
